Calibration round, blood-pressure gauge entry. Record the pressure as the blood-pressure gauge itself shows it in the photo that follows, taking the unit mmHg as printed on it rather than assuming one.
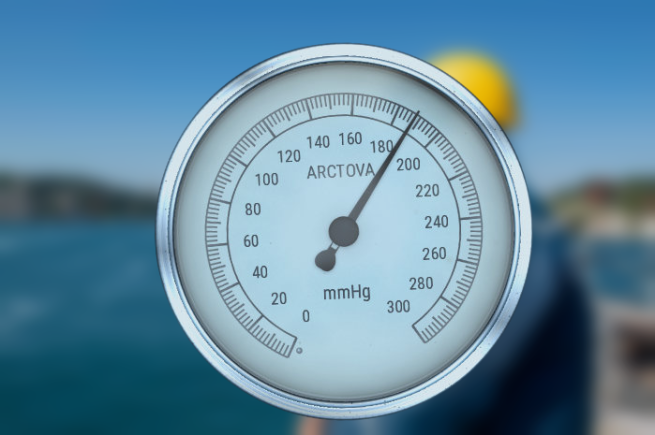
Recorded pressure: 188 mmHg
